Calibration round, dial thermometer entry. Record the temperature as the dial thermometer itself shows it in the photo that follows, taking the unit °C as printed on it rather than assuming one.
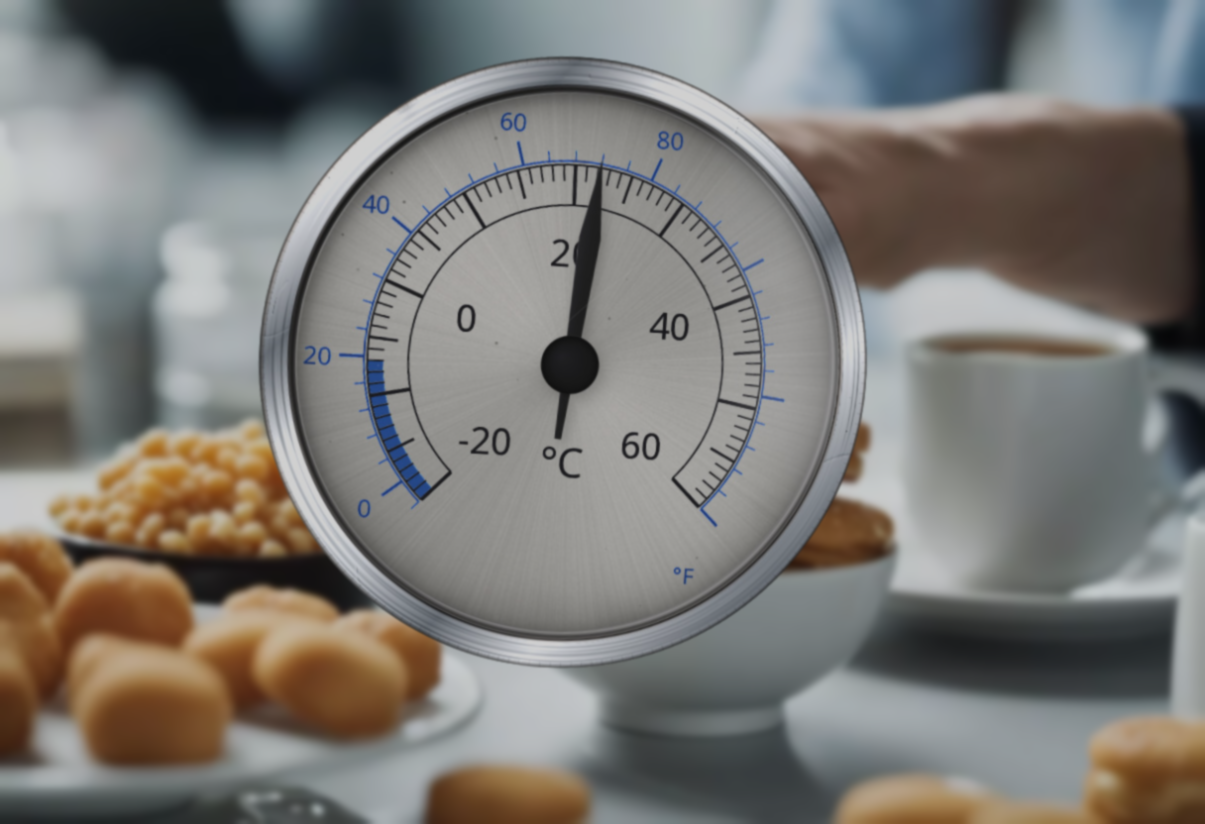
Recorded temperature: 22 °C
